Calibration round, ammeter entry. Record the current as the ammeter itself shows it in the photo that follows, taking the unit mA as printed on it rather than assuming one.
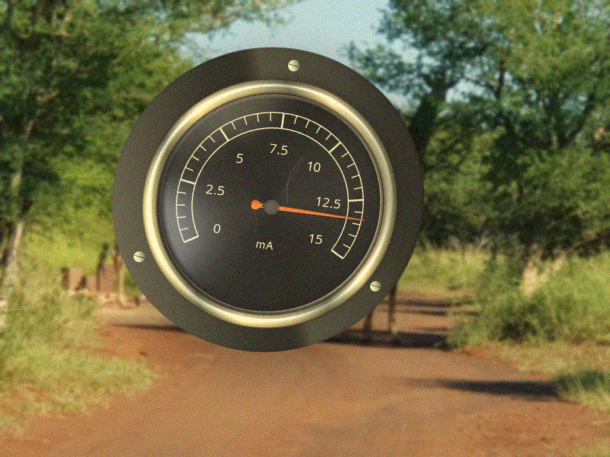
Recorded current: 13.25 mA
